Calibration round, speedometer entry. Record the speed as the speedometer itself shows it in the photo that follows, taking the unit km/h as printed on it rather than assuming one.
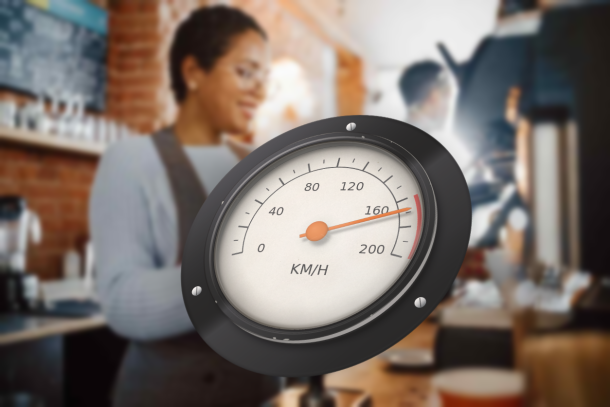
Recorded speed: 170 km/h
